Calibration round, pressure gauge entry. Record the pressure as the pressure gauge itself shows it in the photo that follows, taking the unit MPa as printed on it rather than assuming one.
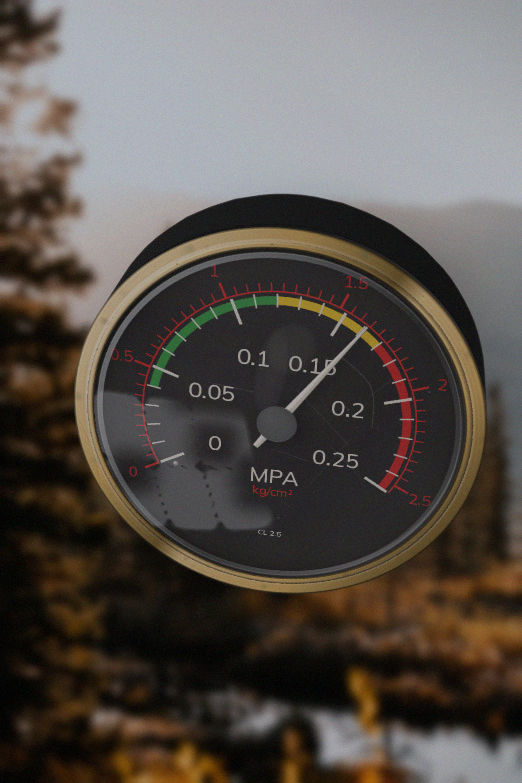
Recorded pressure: 0.16 MPa
